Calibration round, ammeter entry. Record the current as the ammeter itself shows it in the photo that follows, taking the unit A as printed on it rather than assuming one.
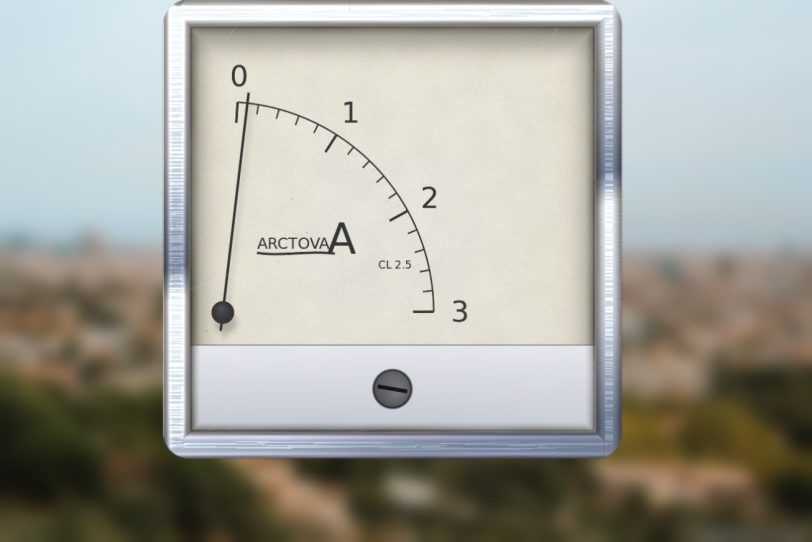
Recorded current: 0.1 A
